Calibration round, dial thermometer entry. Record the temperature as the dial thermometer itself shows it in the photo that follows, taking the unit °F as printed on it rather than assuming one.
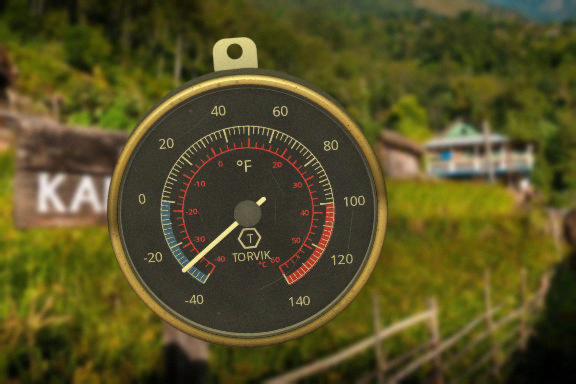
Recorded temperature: -30 °F
